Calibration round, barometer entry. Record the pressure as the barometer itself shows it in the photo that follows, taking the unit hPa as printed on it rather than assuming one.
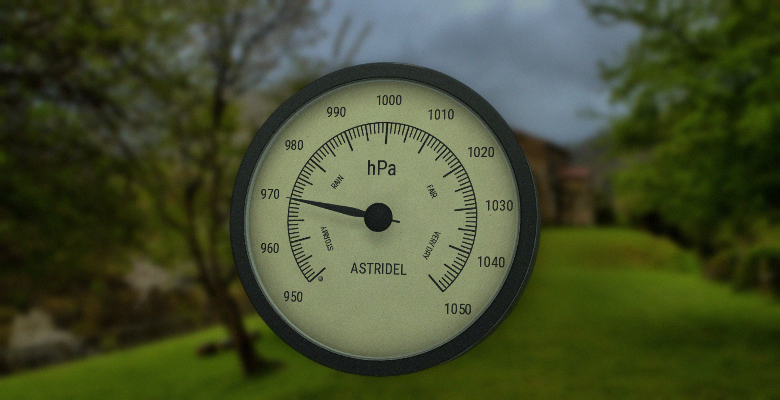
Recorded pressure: 970 hPa
